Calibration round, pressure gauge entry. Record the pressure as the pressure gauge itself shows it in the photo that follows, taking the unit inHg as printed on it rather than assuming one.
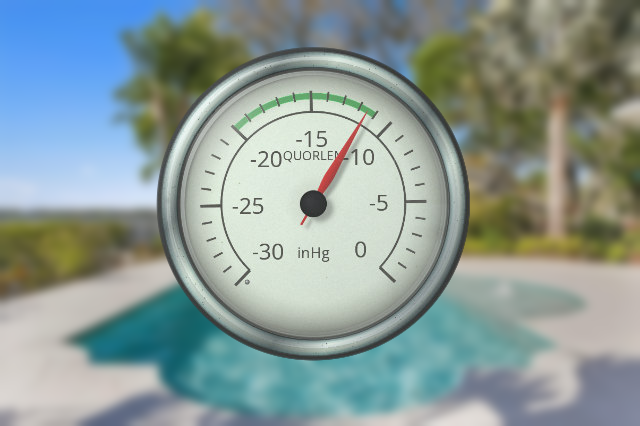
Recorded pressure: -11.5 inHg
